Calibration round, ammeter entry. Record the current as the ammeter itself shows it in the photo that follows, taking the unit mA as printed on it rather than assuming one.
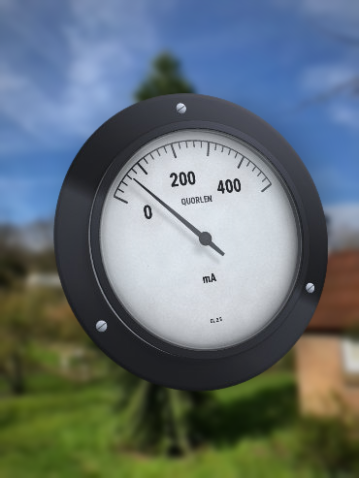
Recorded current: 60 mA
